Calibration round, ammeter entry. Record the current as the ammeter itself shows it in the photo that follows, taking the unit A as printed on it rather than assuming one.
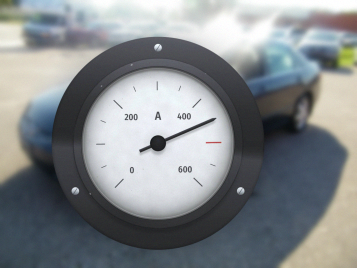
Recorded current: 450 A
